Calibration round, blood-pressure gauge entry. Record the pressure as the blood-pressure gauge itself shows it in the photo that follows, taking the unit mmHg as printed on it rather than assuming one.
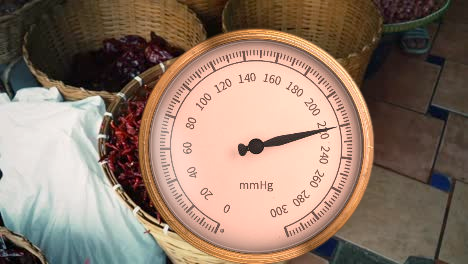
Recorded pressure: 220 mmHg
